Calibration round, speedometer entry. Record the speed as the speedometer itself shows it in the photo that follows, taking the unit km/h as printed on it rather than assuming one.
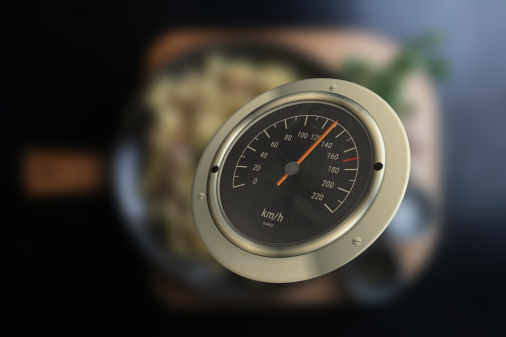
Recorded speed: 130 km/h
